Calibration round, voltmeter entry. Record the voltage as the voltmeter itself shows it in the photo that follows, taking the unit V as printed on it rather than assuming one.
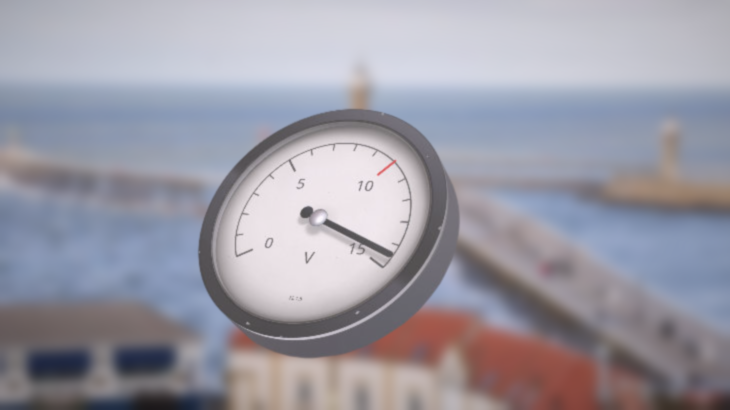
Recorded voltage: 14.5 V
